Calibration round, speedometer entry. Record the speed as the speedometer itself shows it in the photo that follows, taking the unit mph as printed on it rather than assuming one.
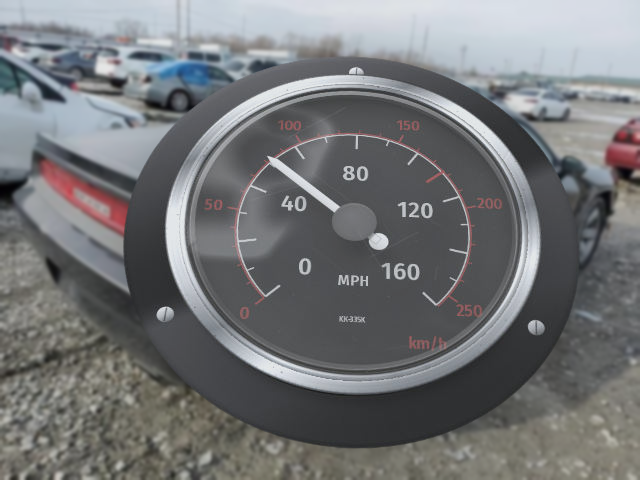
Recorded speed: 50 mph
